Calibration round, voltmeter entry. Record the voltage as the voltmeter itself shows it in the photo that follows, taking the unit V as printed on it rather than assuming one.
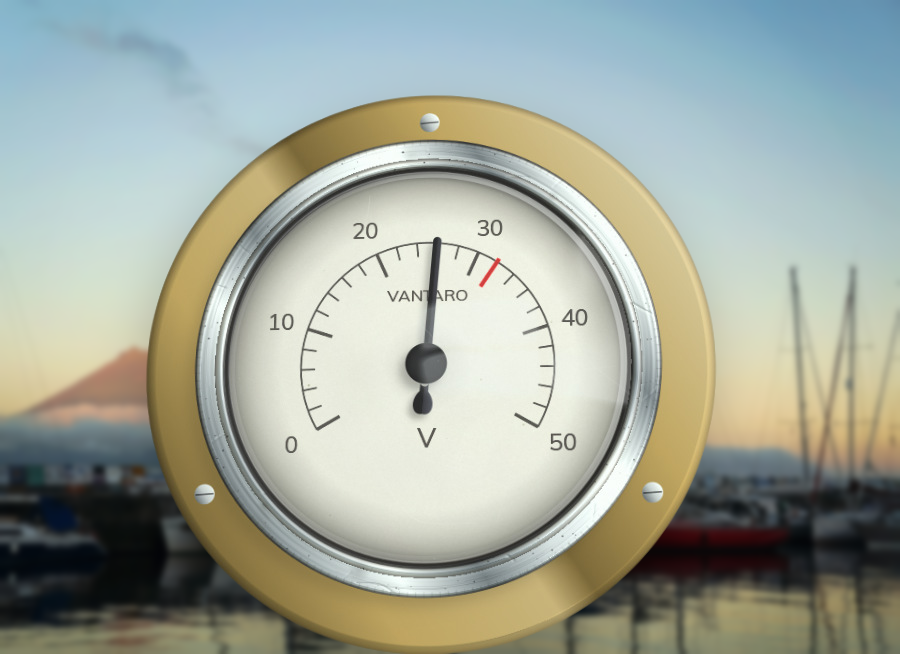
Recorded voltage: 26 V
